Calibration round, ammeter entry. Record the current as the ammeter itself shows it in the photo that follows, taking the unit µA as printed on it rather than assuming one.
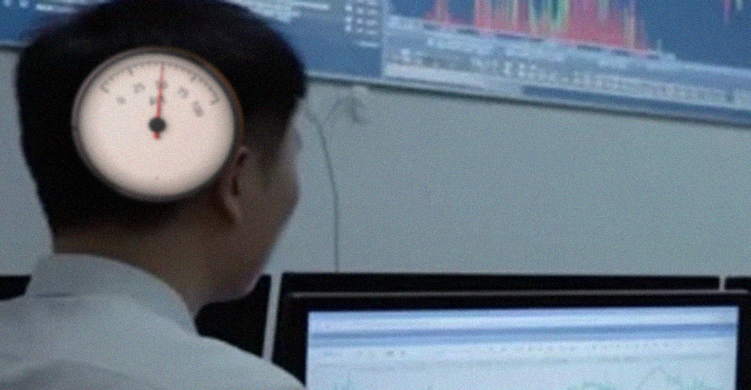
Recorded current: 50 µA
